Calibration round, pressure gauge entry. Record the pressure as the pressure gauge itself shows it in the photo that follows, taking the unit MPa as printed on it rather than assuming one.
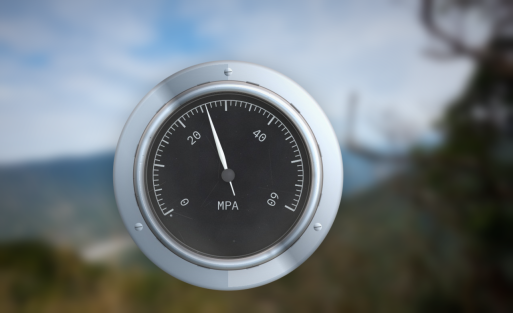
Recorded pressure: 26 MPa
